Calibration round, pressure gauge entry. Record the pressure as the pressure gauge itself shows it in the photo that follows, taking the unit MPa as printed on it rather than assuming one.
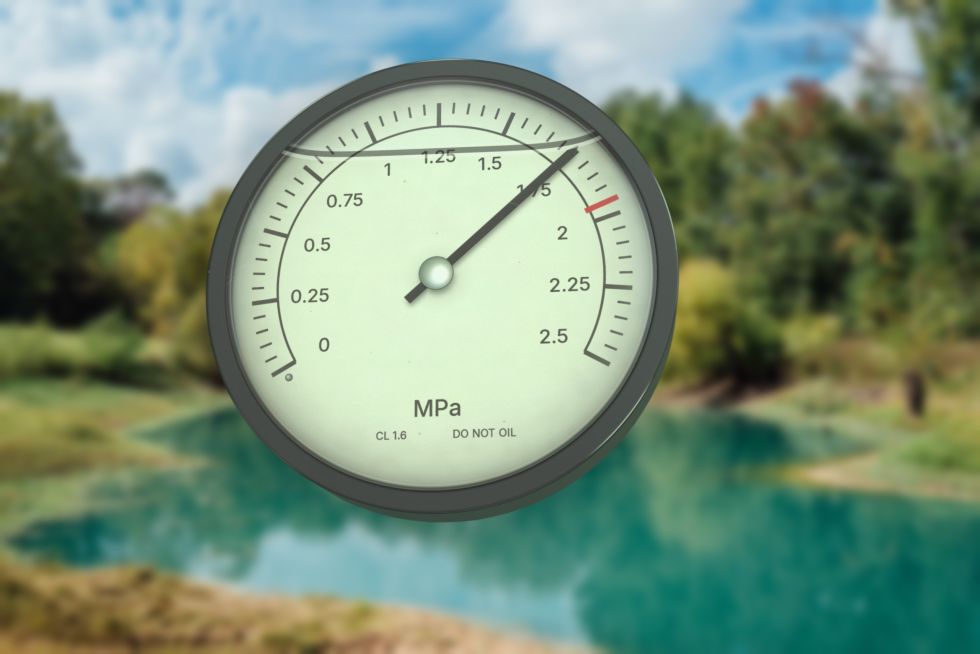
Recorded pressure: 1.75 MPa
